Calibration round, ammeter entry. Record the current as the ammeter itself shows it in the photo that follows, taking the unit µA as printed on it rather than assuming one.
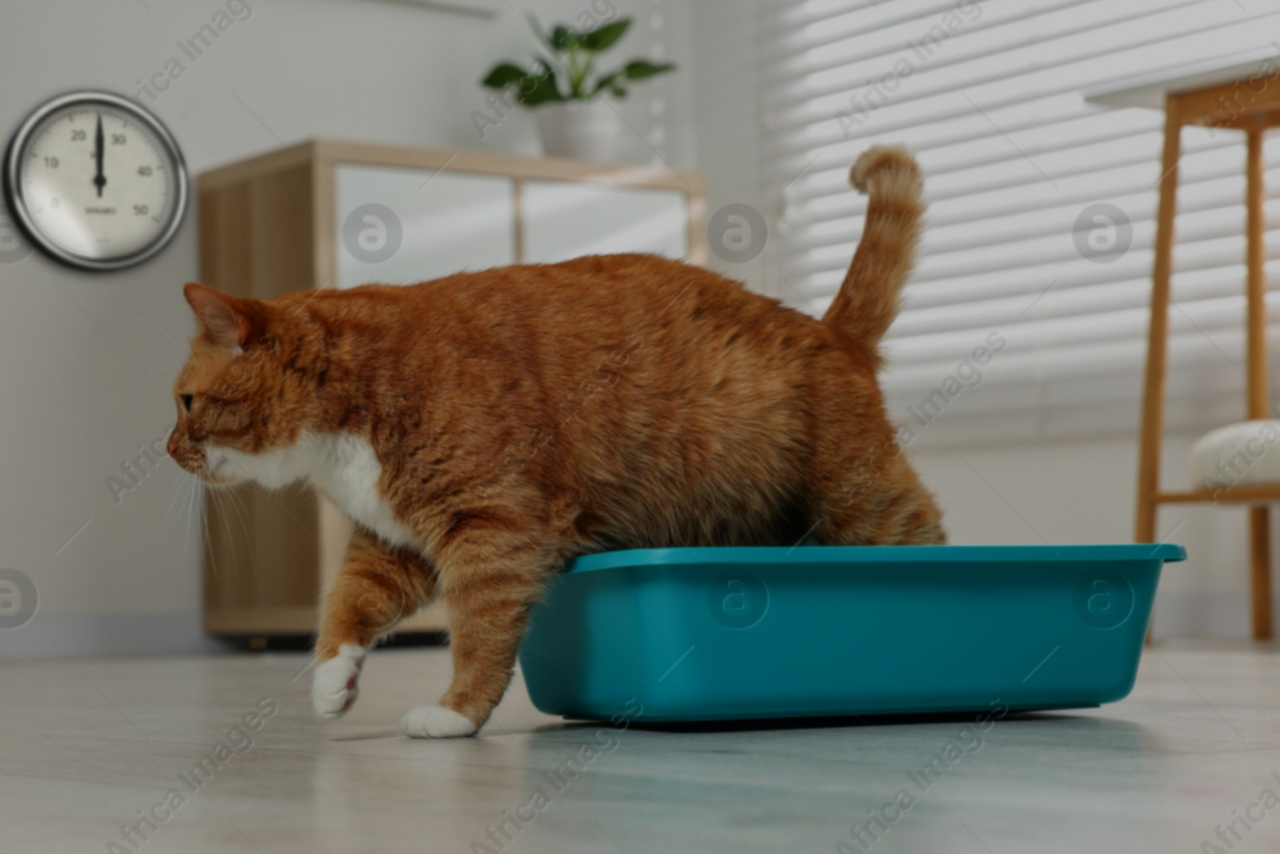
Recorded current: 25 µA
